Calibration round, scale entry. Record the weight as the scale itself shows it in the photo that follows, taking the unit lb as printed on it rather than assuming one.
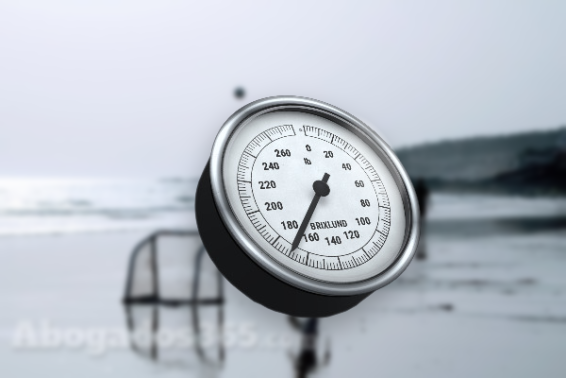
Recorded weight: 170 lb
